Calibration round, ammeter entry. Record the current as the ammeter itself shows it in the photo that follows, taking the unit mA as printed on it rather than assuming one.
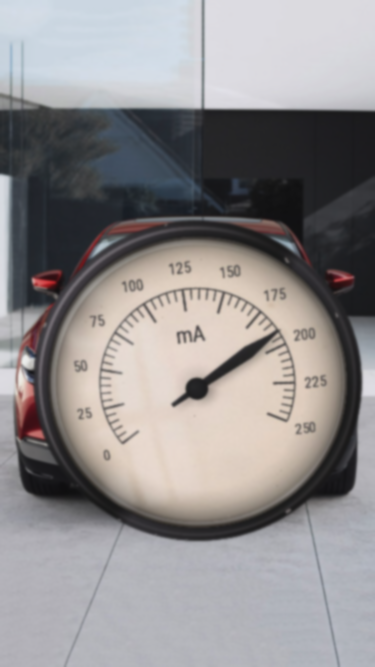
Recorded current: 190 mA
